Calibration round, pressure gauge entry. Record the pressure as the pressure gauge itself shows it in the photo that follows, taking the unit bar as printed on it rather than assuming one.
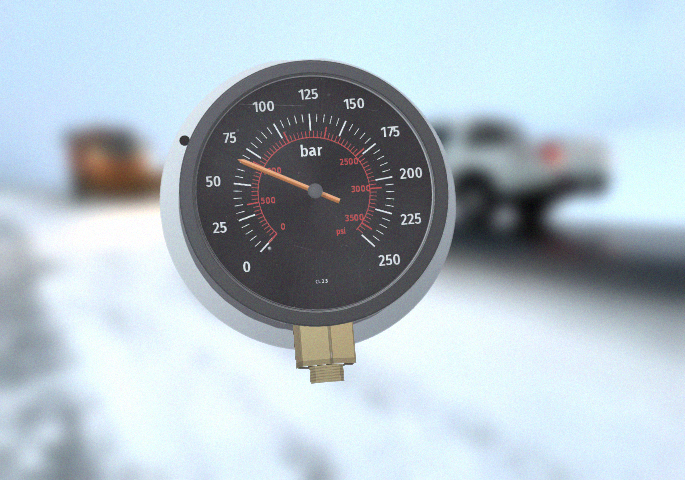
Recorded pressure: 65 bar
